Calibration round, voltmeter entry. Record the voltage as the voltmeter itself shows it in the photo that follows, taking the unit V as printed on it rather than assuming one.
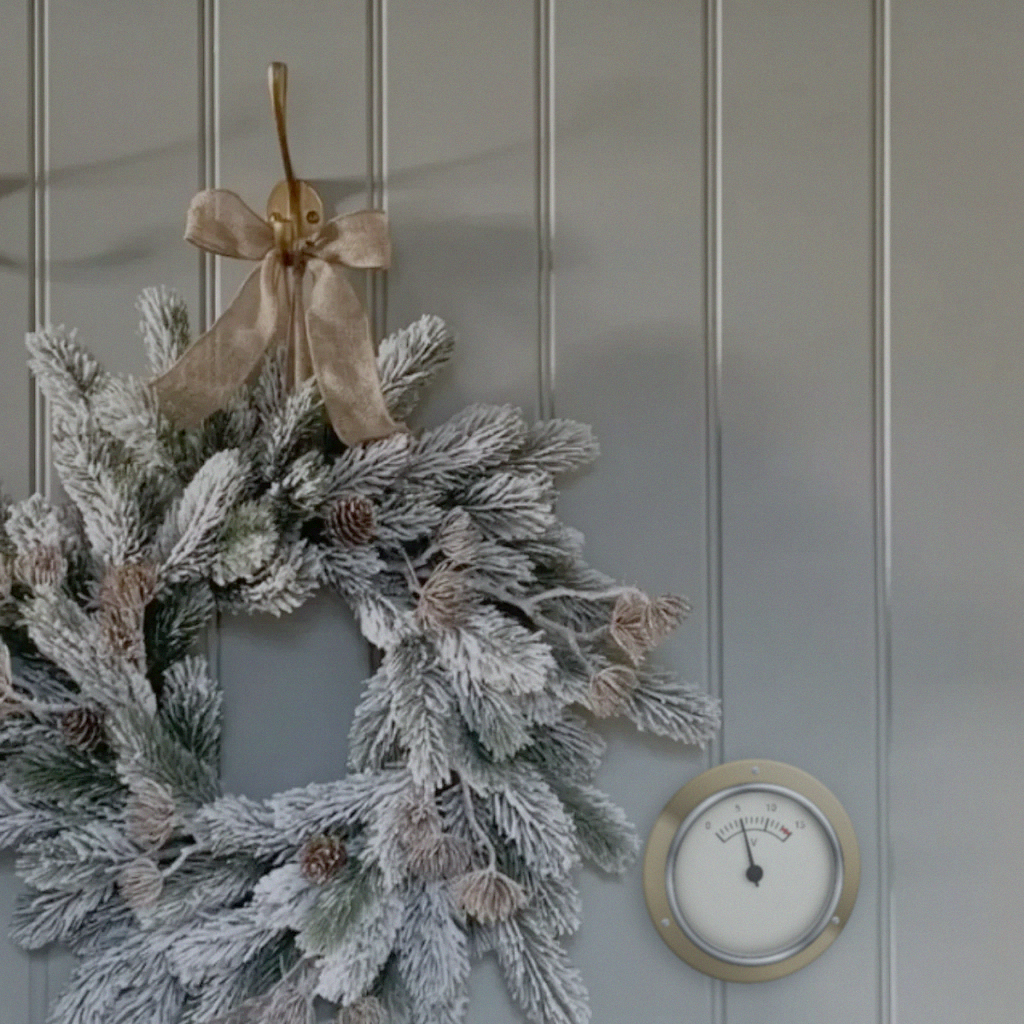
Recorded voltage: 5 V
